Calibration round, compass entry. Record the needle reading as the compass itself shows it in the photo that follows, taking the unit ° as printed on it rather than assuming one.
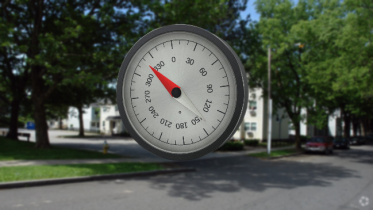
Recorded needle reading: 320 °
